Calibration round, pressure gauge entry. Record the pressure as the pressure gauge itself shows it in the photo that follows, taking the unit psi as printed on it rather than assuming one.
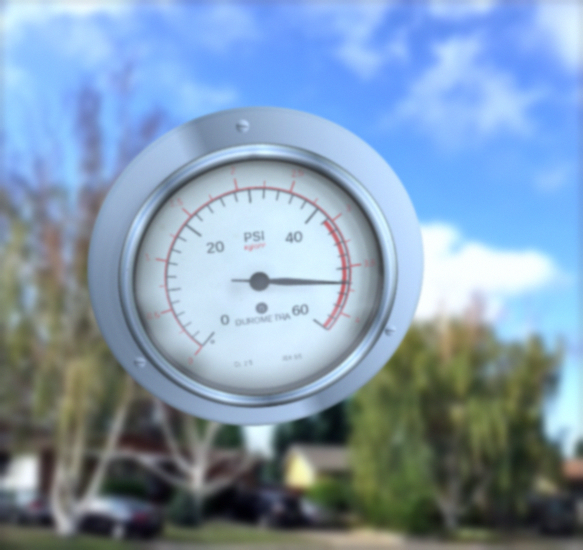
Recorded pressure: 52 psi
